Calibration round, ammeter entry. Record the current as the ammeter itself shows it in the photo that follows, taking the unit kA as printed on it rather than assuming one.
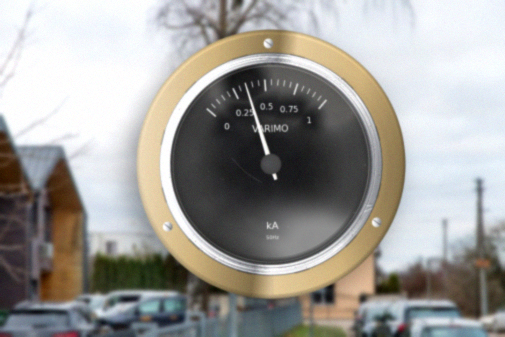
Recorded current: 0.35 kA
